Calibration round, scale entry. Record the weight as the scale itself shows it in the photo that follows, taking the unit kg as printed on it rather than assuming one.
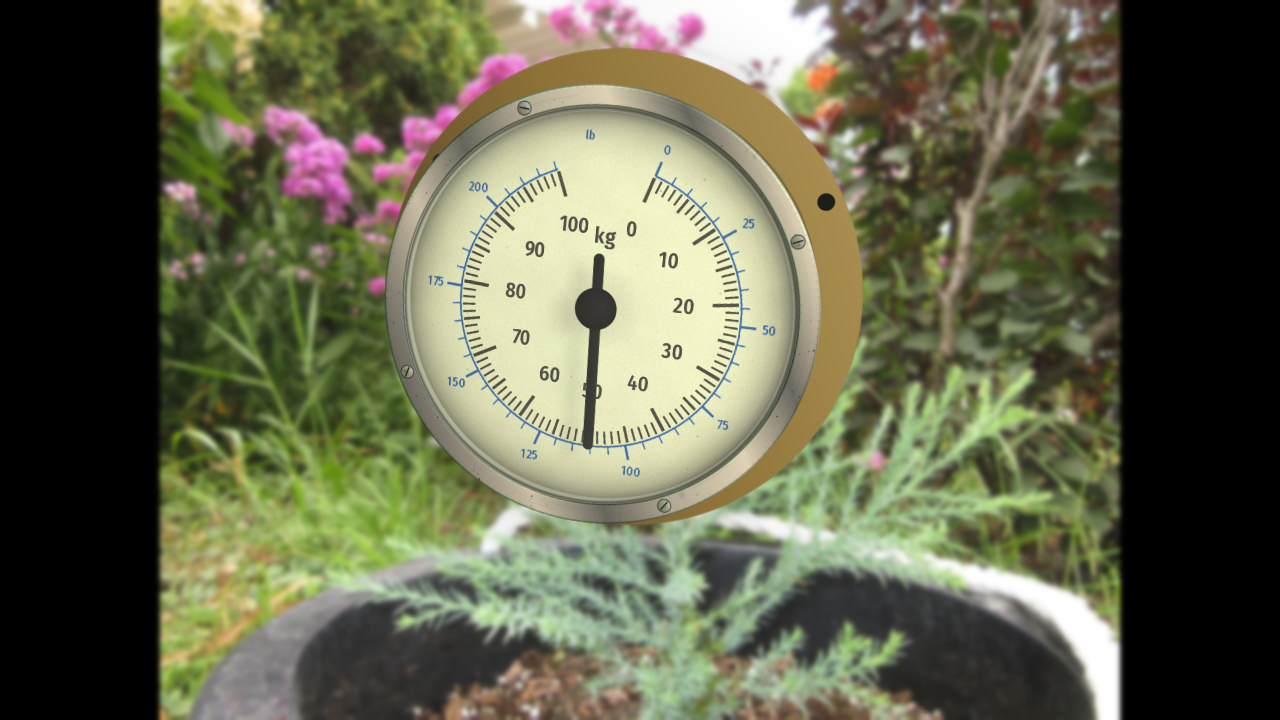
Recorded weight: 50 kg
